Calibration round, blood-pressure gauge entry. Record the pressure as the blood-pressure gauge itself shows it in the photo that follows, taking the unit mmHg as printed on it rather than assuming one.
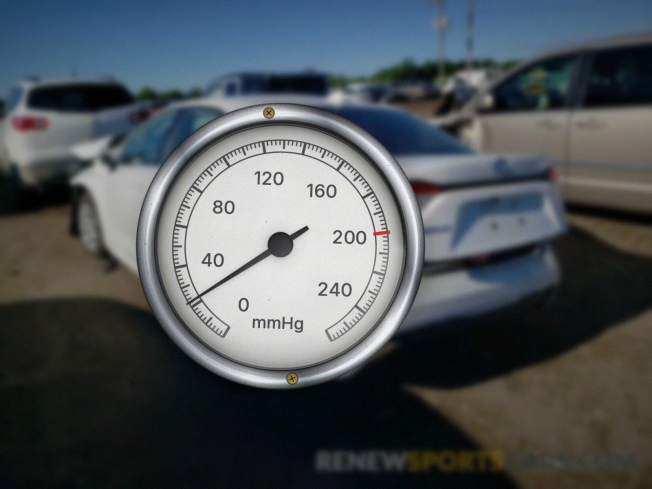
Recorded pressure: 22 mmHg
